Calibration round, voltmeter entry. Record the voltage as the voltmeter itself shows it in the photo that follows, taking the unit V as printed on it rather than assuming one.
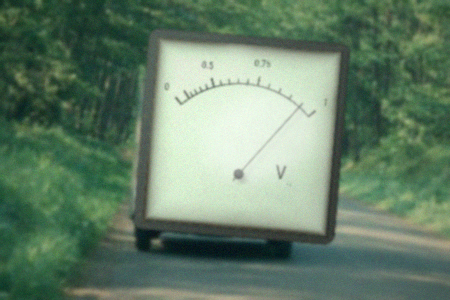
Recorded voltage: 0.95 V
